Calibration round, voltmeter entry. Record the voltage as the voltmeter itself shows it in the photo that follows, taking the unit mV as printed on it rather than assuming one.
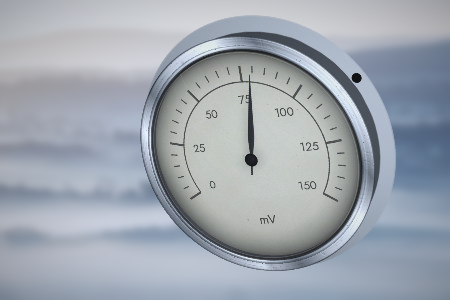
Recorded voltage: 80 mV
